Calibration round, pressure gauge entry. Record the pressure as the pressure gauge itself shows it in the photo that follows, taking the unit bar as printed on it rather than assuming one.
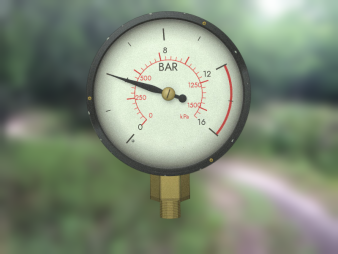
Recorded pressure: 4 bar
